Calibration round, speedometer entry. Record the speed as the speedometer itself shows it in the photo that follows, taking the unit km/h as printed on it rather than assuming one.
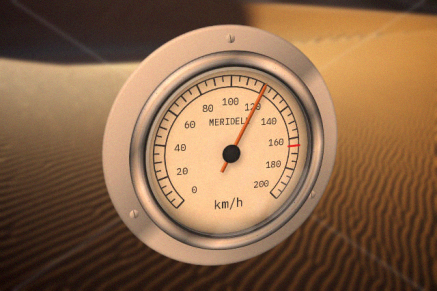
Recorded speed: 120 km/h
